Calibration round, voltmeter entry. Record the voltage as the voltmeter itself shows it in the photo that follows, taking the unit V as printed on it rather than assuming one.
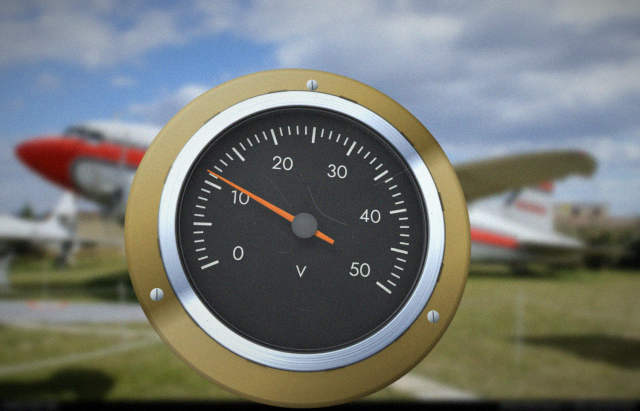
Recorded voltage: 11 V
